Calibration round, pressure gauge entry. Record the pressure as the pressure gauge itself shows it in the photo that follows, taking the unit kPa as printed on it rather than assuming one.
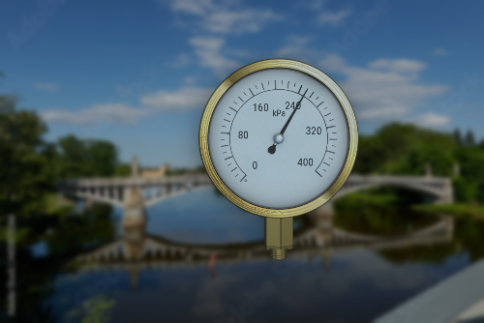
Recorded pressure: 250 kPa
